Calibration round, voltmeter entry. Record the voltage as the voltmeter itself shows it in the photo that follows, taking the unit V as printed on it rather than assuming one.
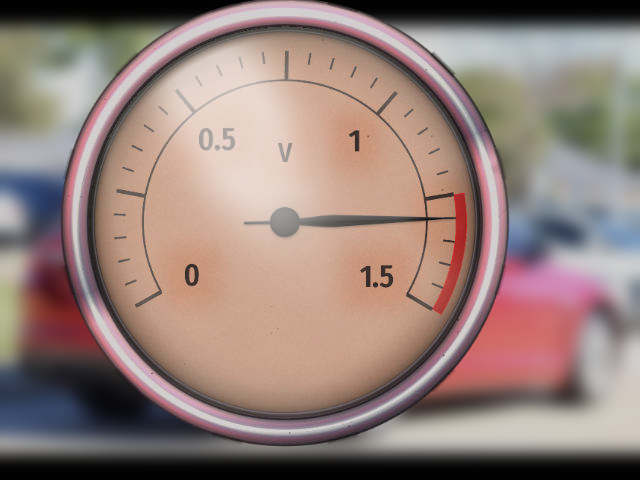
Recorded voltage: 1.3 V
